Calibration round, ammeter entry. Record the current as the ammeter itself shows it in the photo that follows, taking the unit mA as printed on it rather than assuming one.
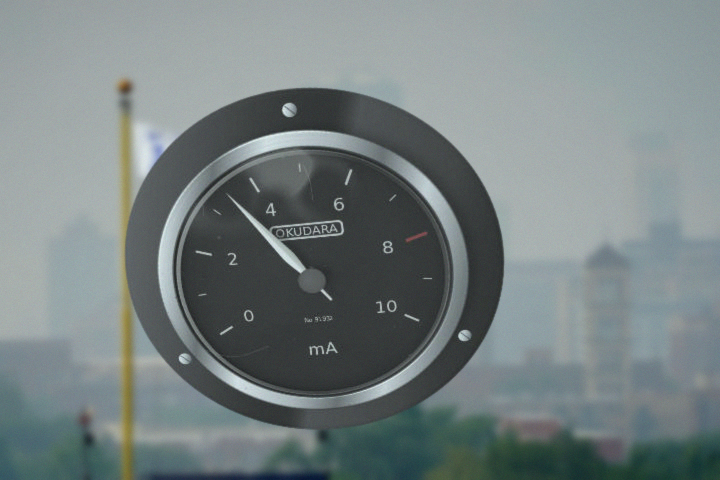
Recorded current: 3.5 mA
